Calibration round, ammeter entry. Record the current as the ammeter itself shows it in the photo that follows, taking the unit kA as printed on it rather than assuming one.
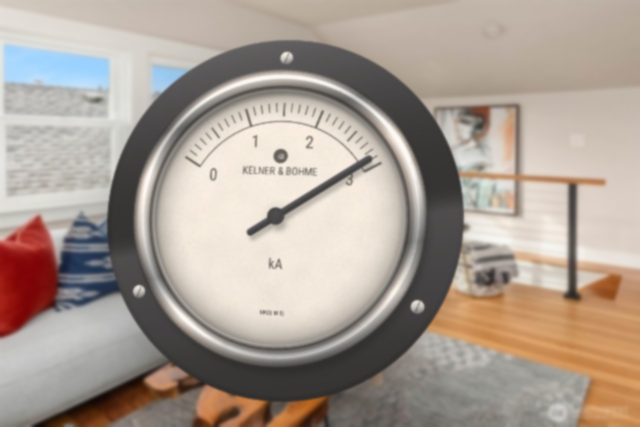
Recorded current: 2.9 kA
